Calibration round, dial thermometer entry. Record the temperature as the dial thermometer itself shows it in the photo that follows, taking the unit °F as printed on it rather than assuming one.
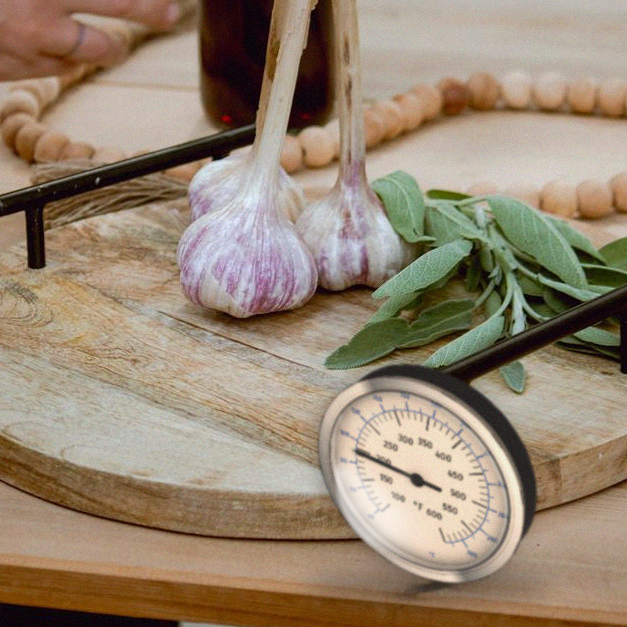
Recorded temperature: 200 °F
